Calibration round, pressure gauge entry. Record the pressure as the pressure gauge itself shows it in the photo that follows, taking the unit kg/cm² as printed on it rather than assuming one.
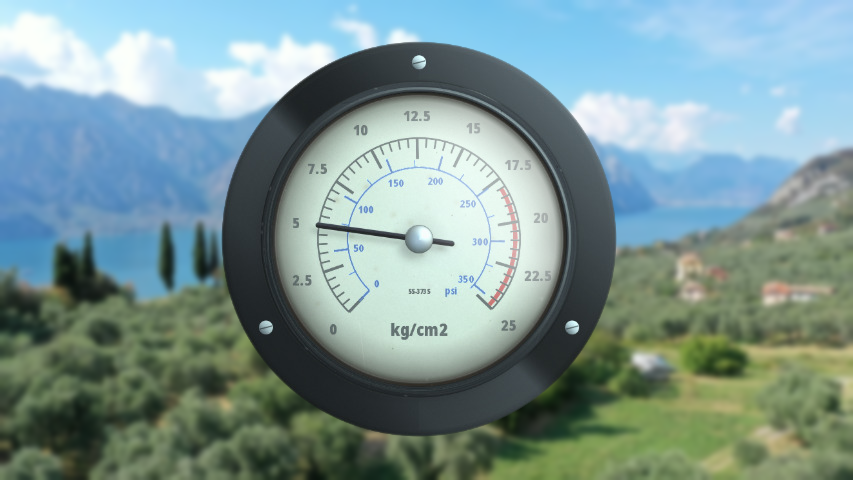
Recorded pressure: 5 kg/cm²
